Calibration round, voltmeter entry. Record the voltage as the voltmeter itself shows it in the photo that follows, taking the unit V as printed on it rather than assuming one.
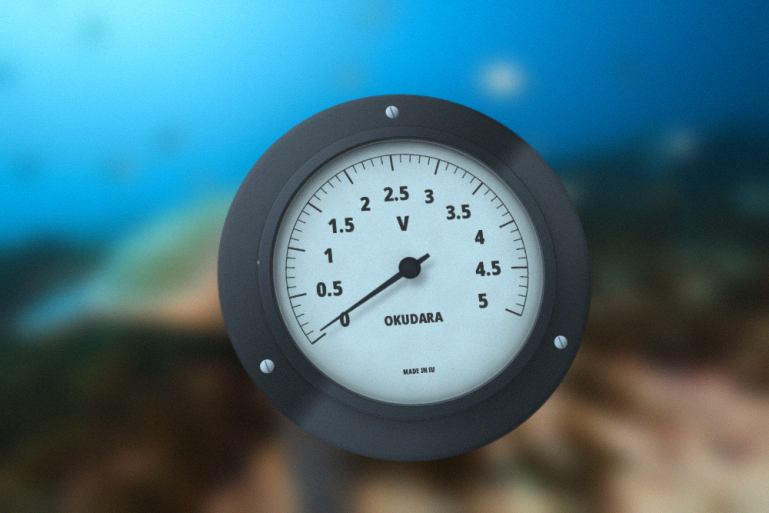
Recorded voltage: 0.05 V
